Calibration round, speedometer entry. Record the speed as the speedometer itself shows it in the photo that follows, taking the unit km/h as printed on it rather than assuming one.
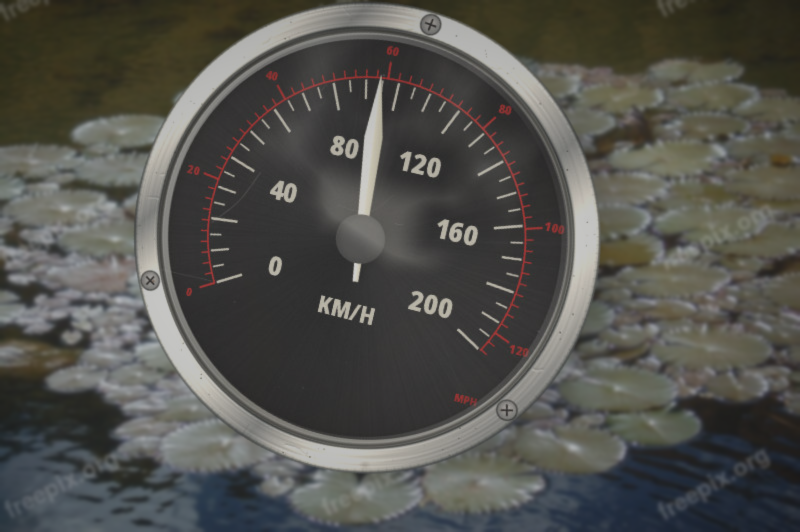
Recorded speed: 95 km/h
